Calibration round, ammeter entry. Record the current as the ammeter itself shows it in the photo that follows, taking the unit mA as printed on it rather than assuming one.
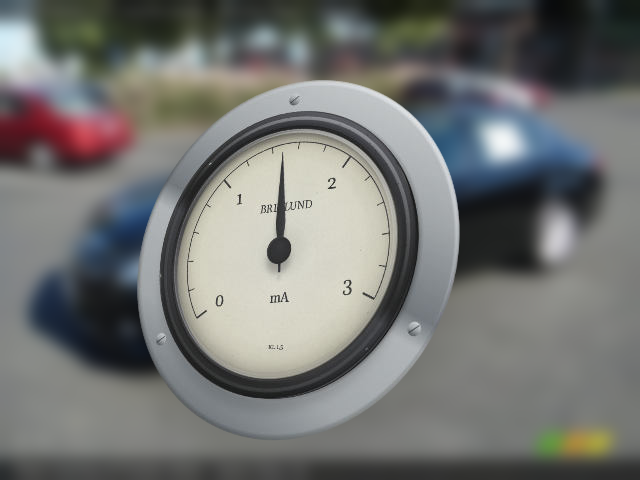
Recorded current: 1.5 mA
